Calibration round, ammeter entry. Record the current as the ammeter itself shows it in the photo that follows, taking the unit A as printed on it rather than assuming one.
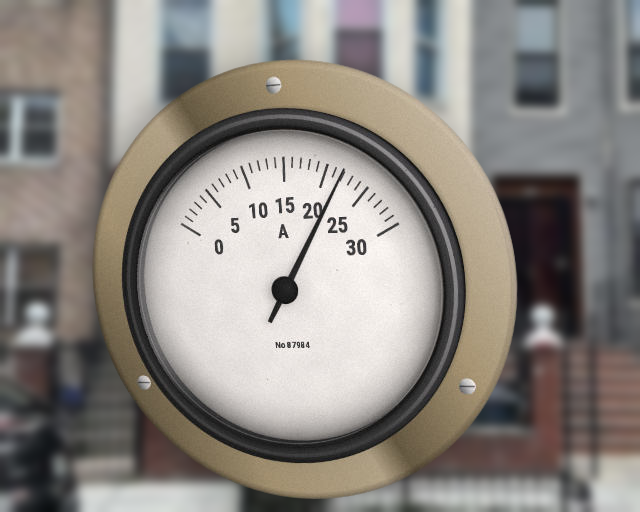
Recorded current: 22 A
